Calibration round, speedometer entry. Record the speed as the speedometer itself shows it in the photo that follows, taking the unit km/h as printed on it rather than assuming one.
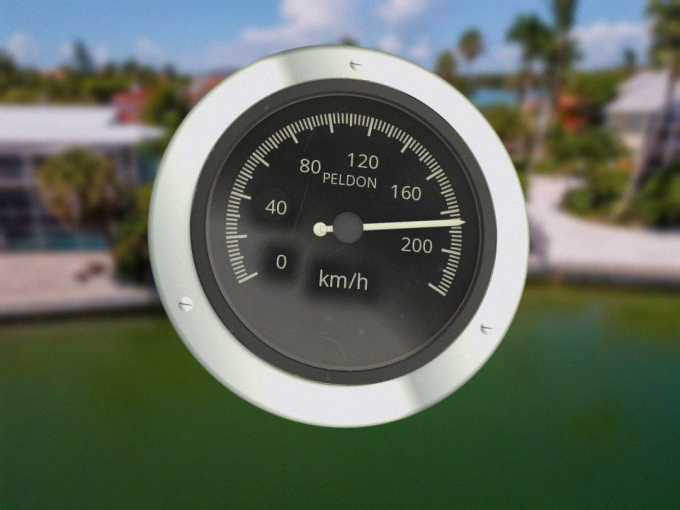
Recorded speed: 186 km/h
